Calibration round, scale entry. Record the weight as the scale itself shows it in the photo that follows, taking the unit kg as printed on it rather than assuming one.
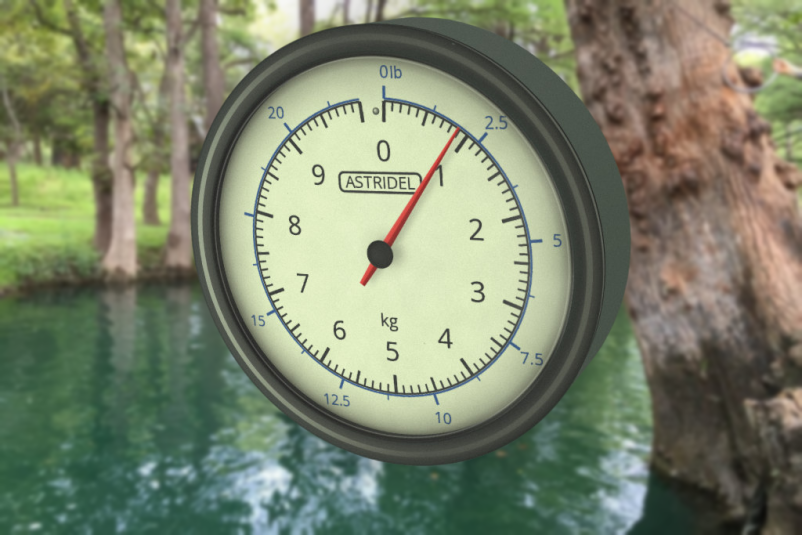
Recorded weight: 0.9 kg
